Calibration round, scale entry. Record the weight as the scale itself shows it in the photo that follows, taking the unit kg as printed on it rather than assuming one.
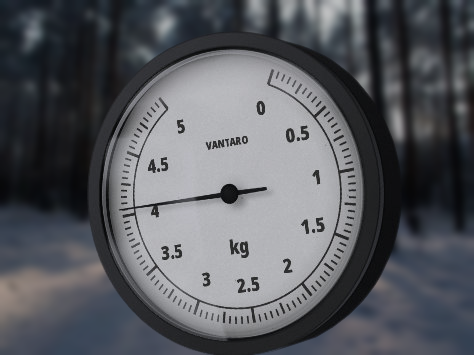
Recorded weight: 4.05 kg
